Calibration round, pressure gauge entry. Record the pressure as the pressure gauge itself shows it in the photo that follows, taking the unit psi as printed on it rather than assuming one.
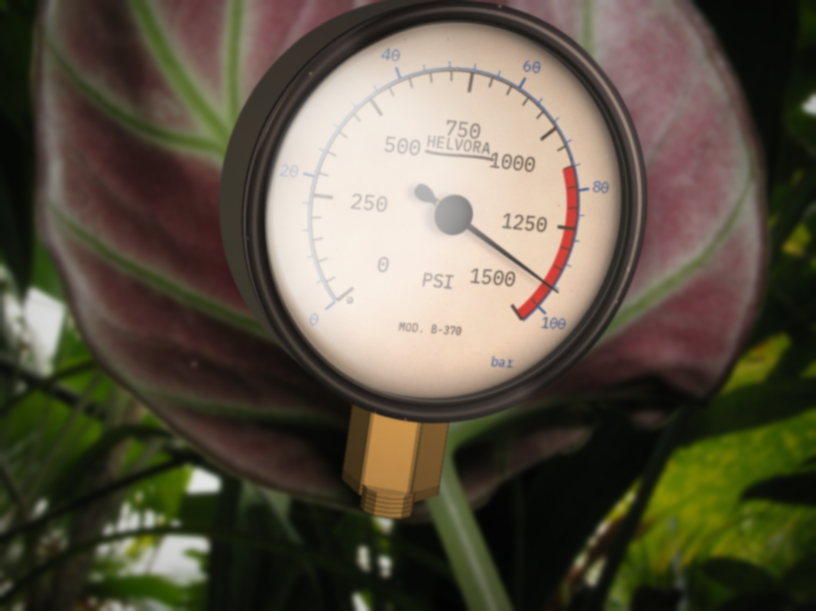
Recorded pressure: 1400 psi
